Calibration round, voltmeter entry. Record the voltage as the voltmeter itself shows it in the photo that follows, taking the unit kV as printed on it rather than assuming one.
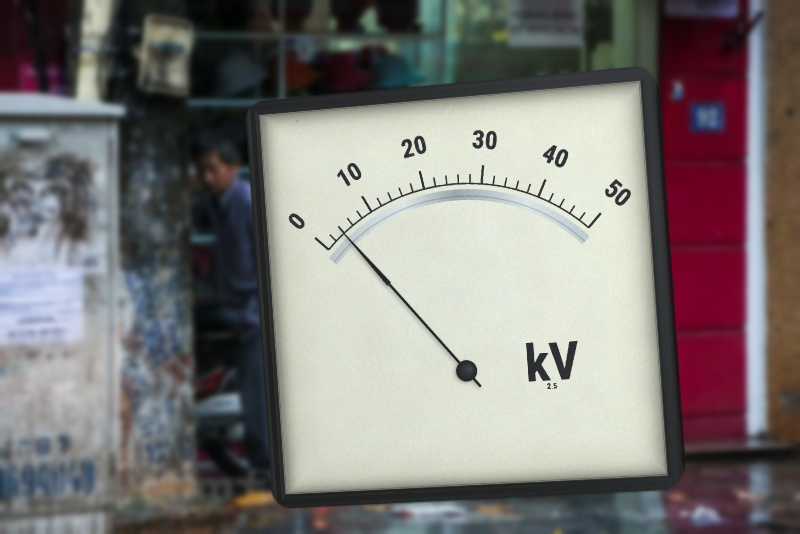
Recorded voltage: 4 kV
